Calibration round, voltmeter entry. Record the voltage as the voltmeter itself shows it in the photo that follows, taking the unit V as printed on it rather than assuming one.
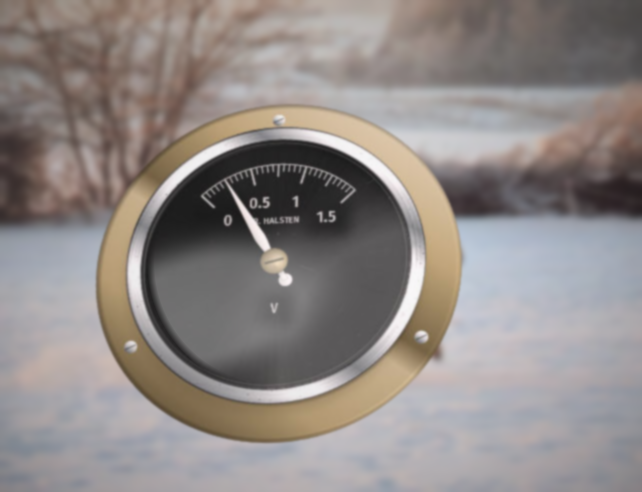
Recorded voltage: 0.25 V
